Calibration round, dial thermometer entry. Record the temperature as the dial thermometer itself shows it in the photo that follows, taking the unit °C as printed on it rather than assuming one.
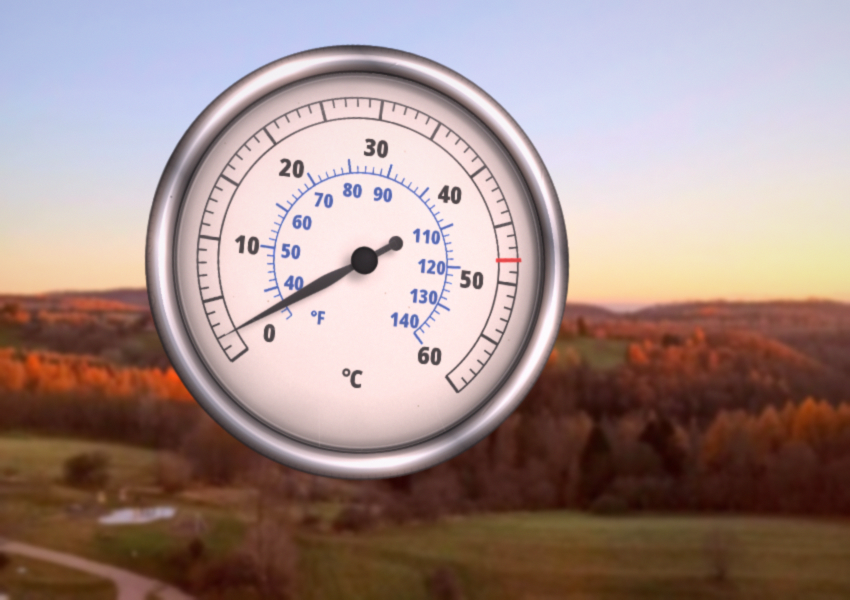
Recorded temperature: 2 °C
